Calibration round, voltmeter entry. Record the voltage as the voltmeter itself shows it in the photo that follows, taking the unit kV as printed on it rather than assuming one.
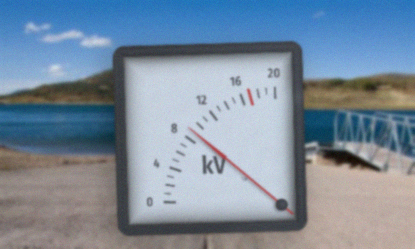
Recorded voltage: 9 kV
